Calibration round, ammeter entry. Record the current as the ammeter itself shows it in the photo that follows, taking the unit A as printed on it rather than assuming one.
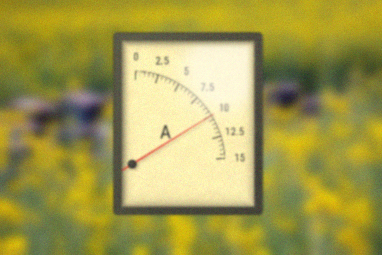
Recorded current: 10 A
